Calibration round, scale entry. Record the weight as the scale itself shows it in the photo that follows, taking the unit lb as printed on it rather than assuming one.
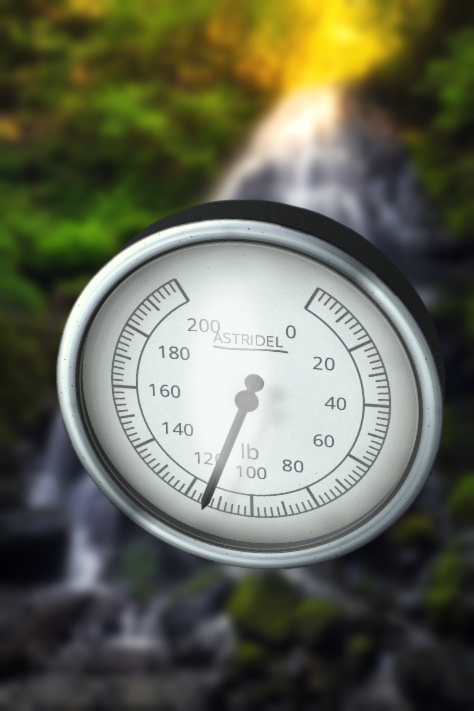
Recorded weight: 114 lb
